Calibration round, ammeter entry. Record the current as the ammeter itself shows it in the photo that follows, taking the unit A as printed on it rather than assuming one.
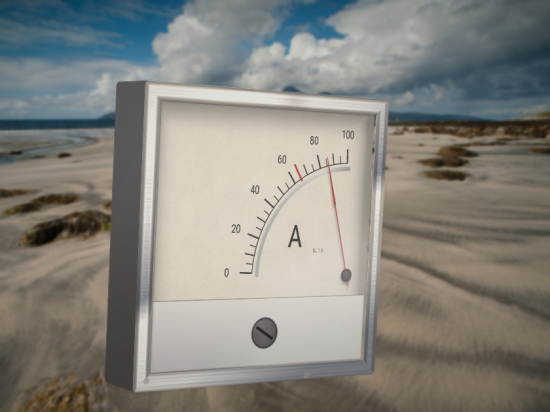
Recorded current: 85 A
